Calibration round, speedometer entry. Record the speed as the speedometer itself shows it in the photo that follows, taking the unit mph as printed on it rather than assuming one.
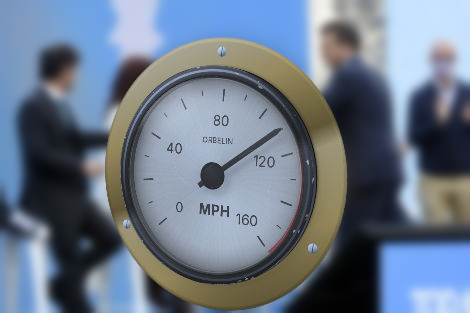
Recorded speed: 110 mph
